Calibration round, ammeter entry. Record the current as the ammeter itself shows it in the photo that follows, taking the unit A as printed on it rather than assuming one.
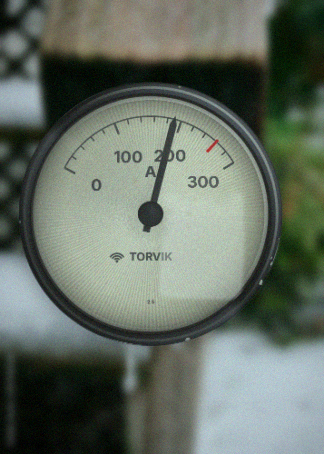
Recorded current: 190 A
